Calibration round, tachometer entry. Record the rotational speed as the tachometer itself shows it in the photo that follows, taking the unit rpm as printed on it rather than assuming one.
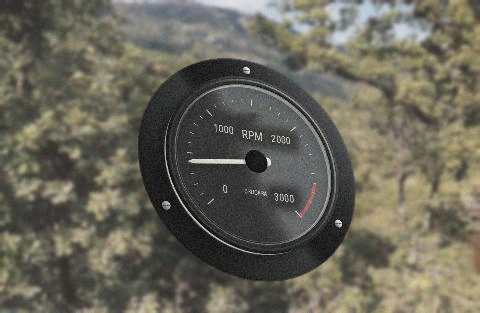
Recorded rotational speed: 400 rpm
